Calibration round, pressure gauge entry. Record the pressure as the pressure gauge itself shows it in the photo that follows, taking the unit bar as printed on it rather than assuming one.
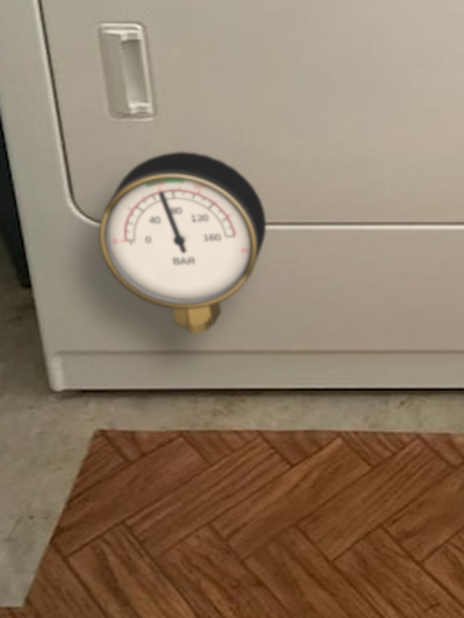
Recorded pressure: 70 bar
